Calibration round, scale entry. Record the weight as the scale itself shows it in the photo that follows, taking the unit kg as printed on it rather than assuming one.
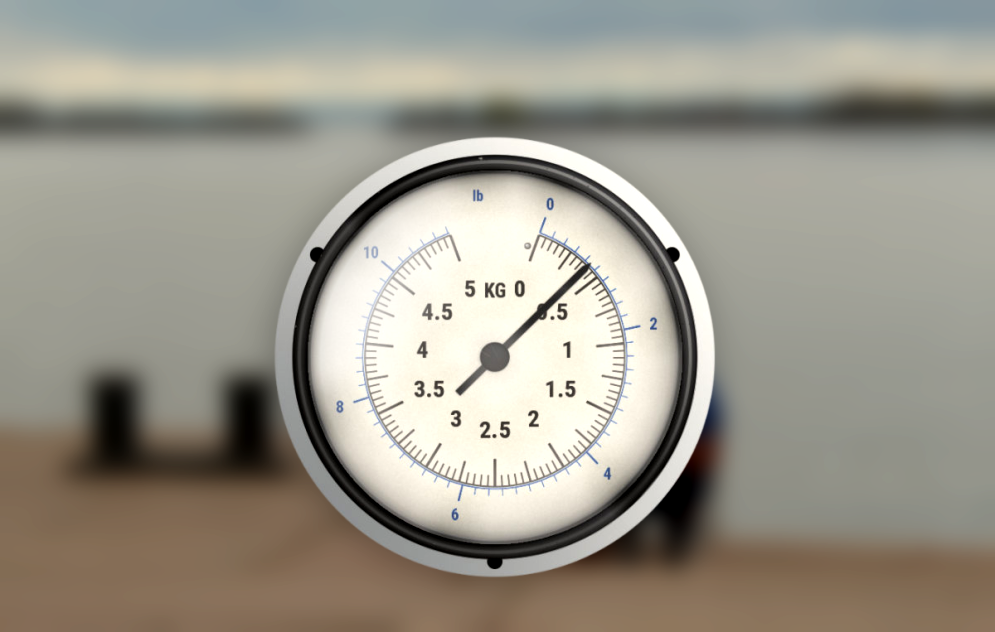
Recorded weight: 0.4 kg
